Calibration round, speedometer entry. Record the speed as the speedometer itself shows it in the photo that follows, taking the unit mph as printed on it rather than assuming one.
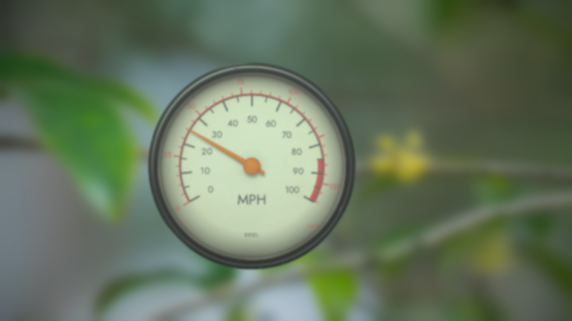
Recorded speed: 25 mph
